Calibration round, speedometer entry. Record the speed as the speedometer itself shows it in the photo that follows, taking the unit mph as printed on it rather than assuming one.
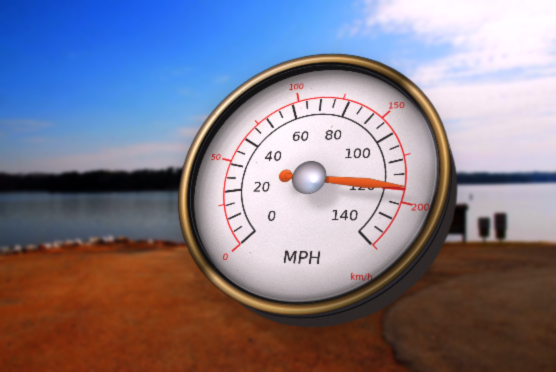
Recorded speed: 120 mph
